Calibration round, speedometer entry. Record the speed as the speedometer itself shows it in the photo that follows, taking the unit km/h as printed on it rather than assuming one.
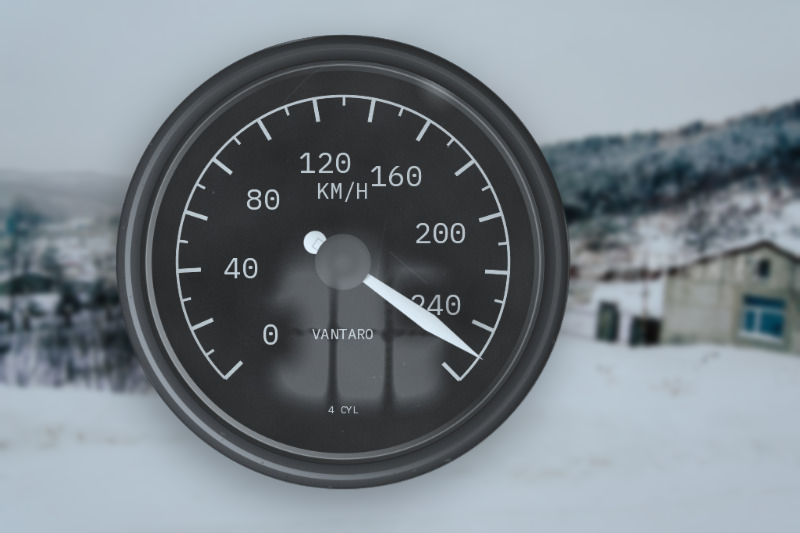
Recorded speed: 250 km/h
